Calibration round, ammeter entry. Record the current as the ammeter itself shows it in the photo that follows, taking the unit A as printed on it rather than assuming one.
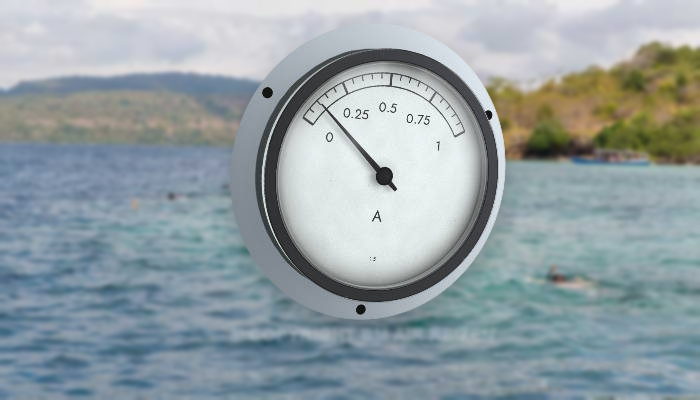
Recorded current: 0.1 A
